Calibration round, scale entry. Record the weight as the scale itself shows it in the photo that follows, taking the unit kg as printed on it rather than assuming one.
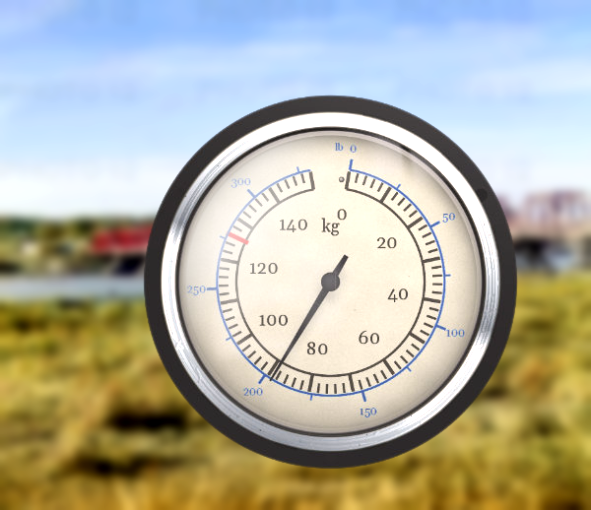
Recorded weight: 89 kg
